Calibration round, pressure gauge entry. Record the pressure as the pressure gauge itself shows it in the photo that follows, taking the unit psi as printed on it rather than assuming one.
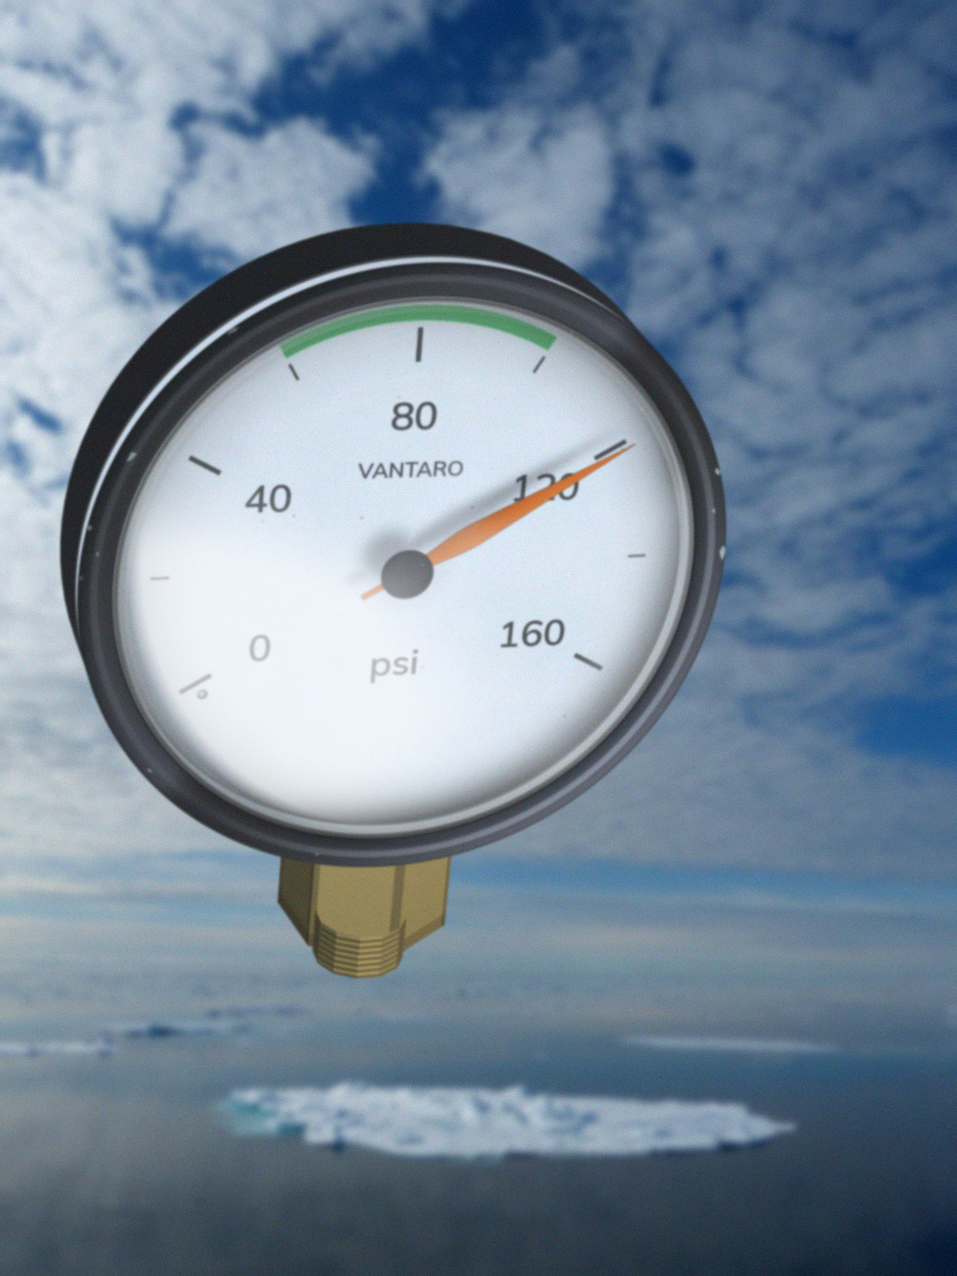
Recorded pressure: 120 psi
